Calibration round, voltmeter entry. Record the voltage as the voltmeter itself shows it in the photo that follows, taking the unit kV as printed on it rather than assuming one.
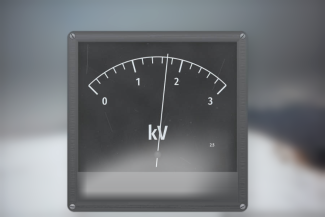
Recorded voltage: 1.7 kV
